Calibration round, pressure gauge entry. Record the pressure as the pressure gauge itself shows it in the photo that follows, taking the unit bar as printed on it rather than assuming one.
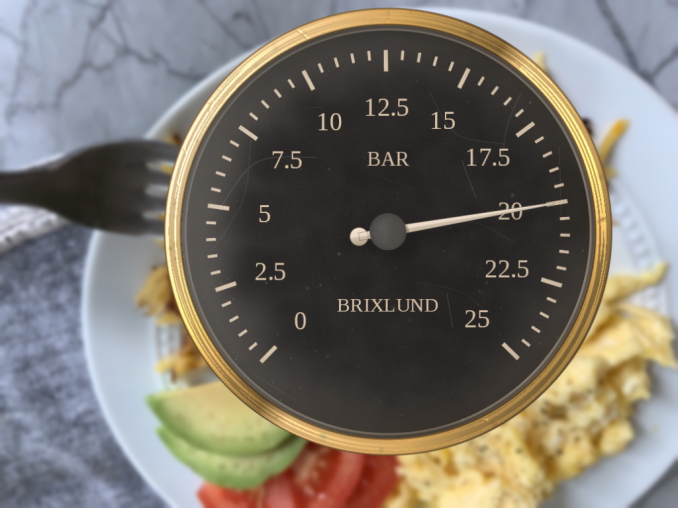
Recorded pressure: 20 bar
